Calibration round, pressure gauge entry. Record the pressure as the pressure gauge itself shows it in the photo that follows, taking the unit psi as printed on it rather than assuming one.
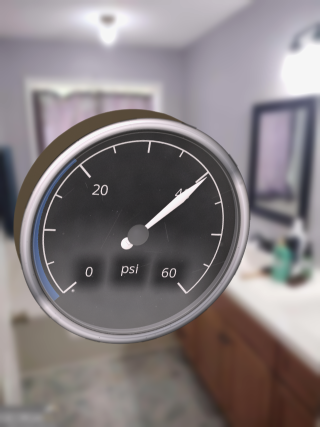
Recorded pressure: 40 psi
